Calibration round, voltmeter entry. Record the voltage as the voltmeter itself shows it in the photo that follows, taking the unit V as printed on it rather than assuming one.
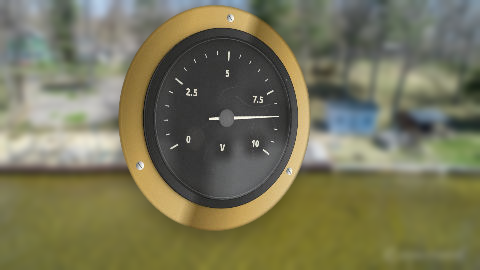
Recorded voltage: 8.5 V
